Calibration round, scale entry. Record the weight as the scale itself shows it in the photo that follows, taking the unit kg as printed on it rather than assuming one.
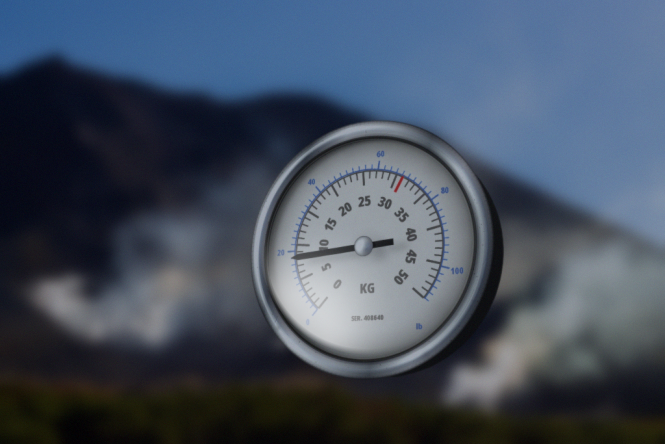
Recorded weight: 8 kg
